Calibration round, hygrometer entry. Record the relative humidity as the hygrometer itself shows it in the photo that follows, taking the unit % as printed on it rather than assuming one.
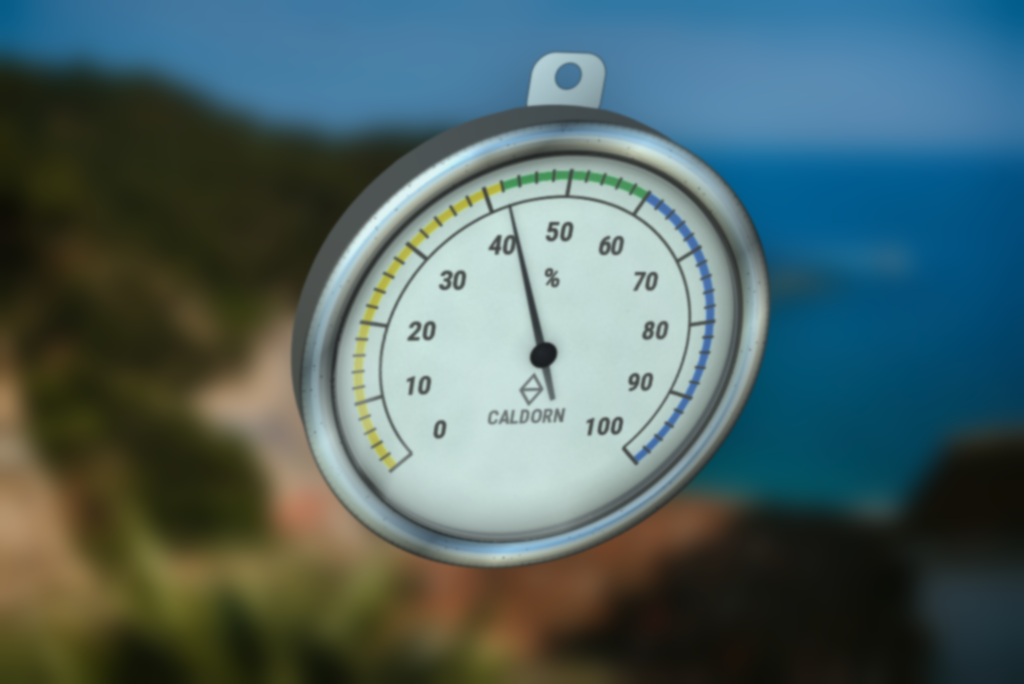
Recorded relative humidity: 42 %
